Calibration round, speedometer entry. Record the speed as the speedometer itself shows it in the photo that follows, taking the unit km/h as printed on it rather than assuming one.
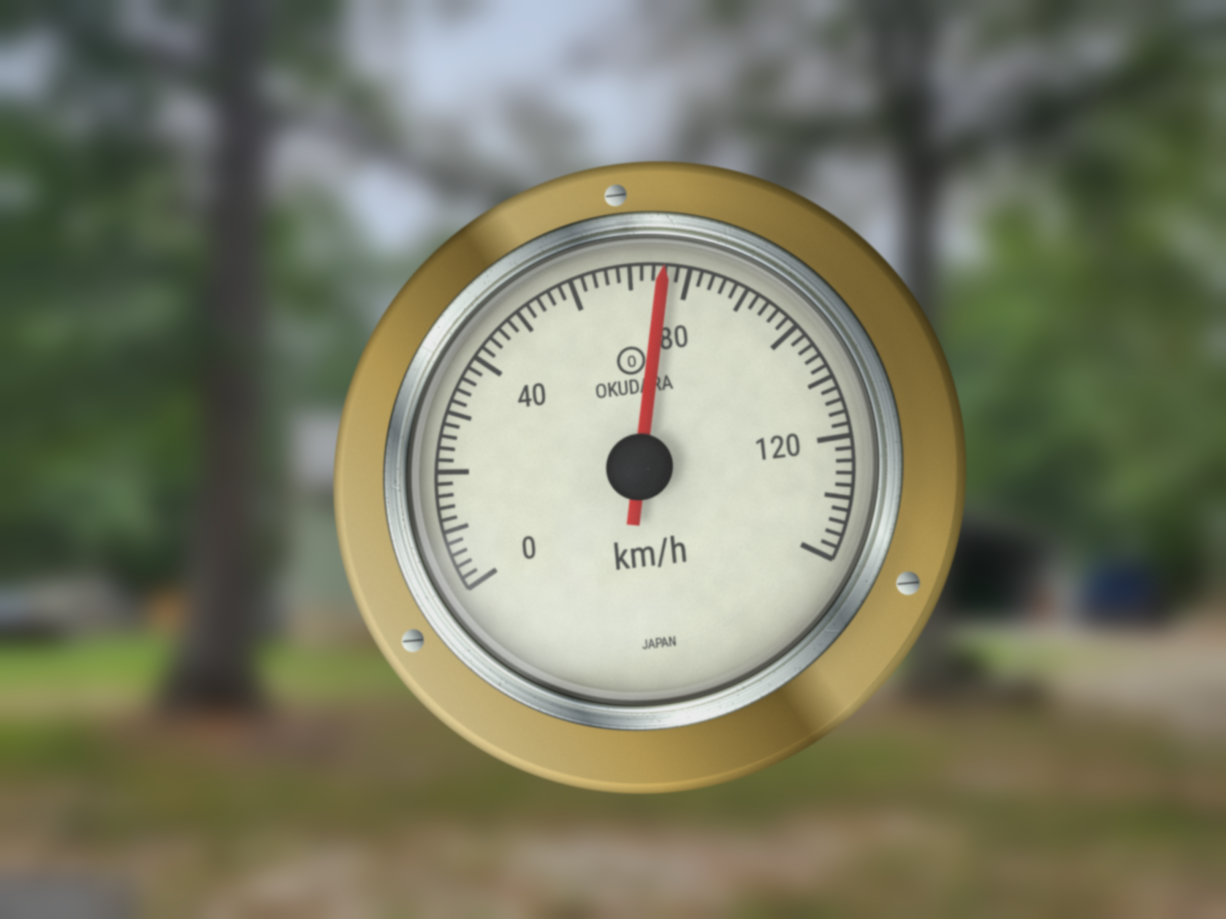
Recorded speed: 76 km/h
